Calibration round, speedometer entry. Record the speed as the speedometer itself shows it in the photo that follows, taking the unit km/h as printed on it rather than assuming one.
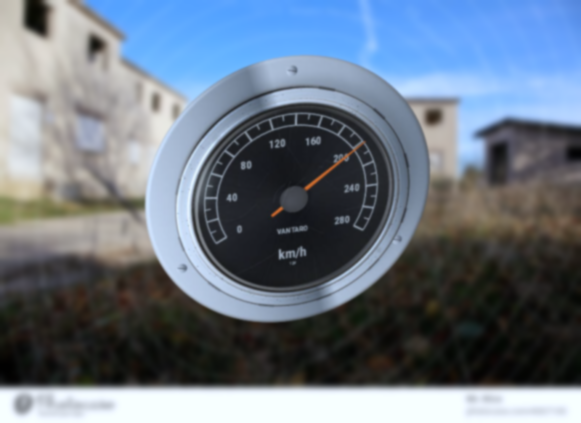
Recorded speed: 200 km/h
